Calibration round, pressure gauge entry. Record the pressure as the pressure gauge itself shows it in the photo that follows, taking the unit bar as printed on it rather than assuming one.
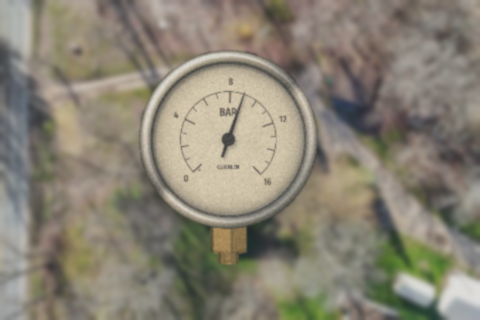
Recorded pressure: 9 bar
